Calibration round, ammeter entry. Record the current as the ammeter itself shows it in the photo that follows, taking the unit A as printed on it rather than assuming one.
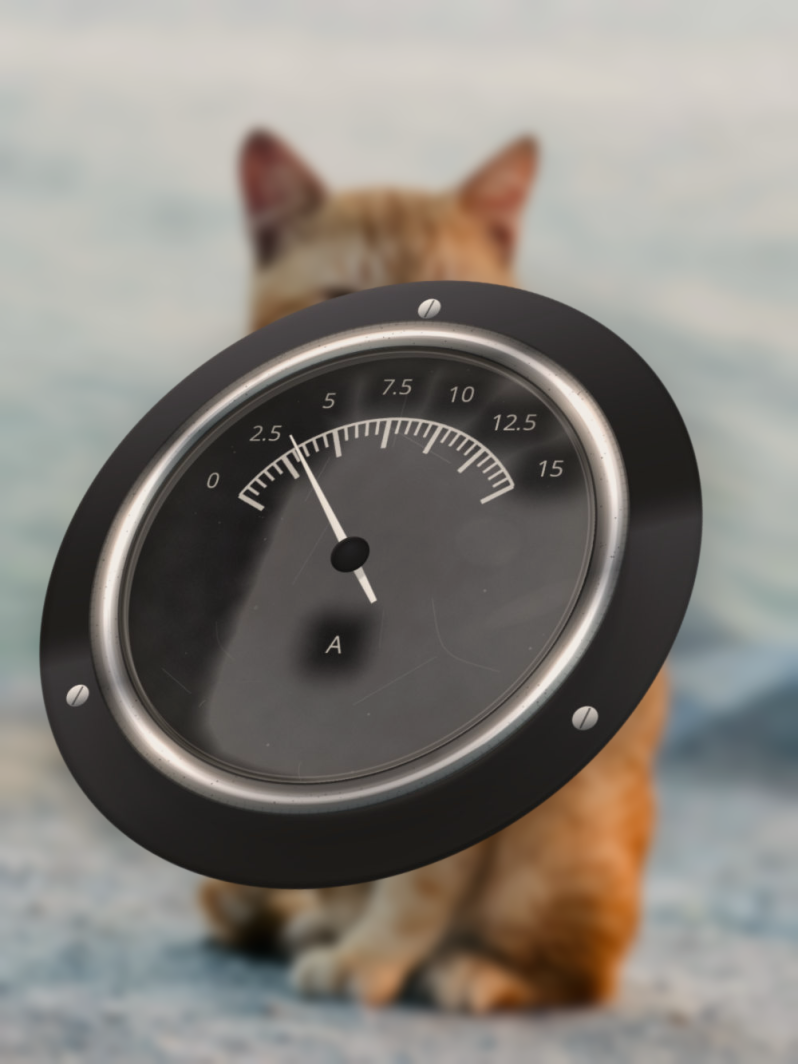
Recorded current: 3.25 A
